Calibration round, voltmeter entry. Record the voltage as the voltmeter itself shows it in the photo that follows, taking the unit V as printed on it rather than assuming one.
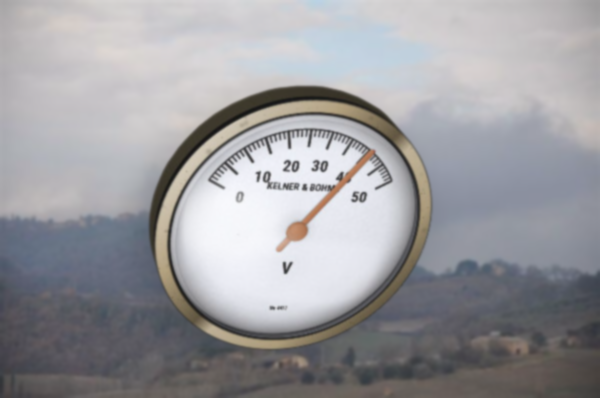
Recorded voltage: 40 V
